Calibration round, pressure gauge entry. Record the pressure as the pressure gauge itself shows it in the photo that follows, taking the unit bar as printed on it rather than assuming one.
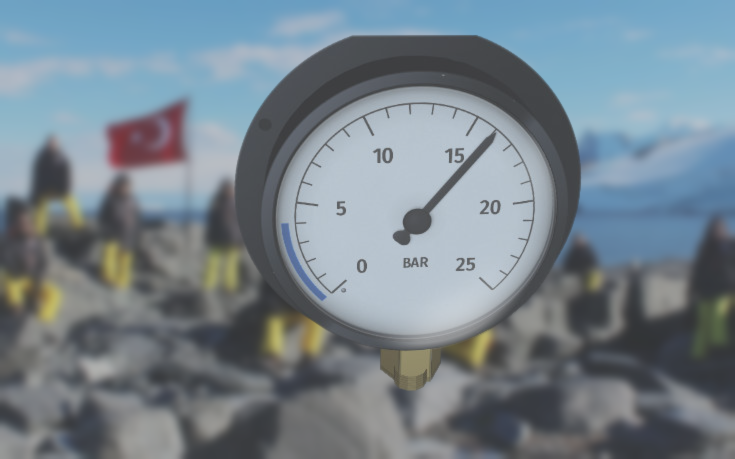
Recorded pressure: 16 bar
